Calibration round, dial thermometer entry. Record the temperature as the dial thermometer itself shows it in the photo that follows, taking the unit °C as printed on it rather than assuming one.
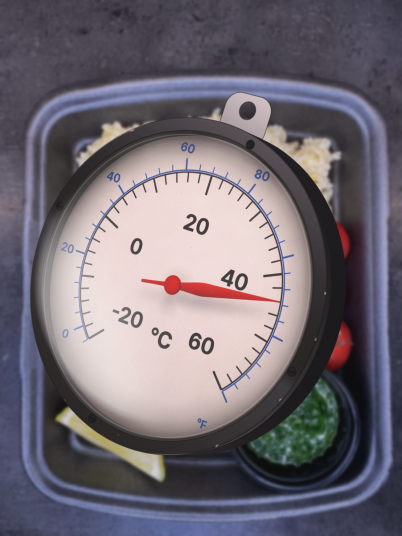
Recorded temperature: 44 °C
